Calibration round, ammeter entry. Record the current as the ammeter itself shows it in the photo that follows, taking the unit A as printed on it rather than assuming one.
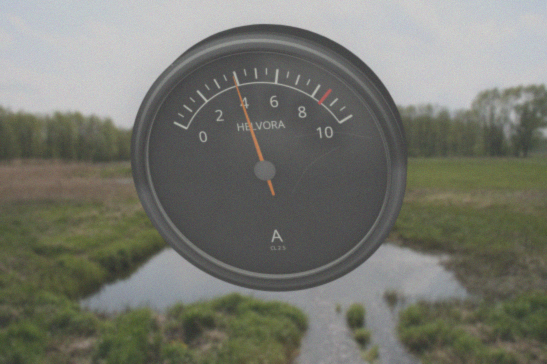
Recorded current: 4 A
